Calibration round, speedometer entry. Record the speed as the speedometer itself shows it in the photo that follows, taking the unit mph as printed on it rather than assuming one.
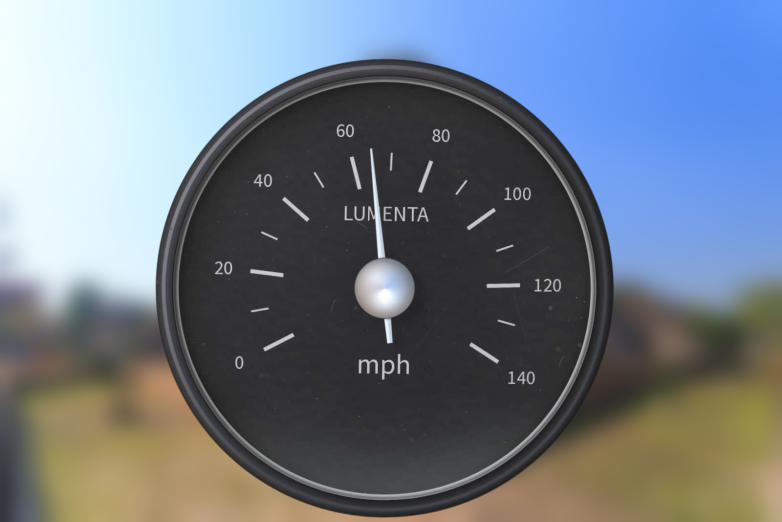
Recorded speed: 65 mph
